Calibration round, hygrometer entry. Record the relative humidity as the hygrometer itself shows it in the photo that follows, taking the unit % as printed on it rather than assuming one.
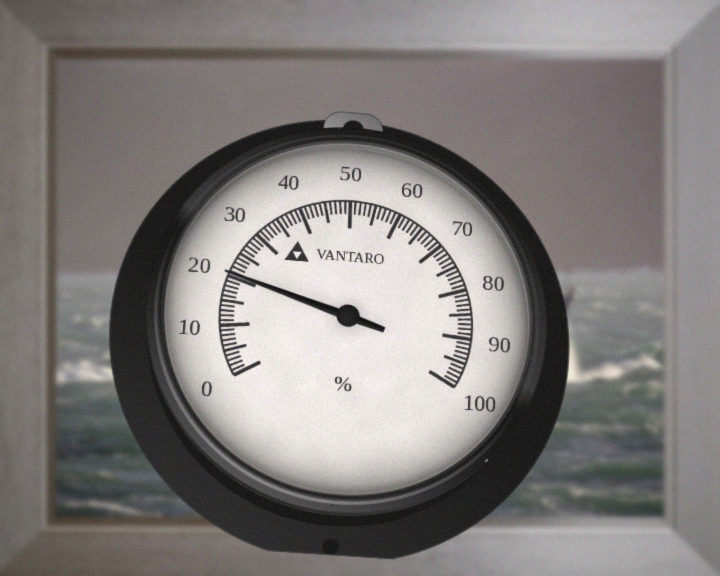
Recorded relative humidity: 20 %
